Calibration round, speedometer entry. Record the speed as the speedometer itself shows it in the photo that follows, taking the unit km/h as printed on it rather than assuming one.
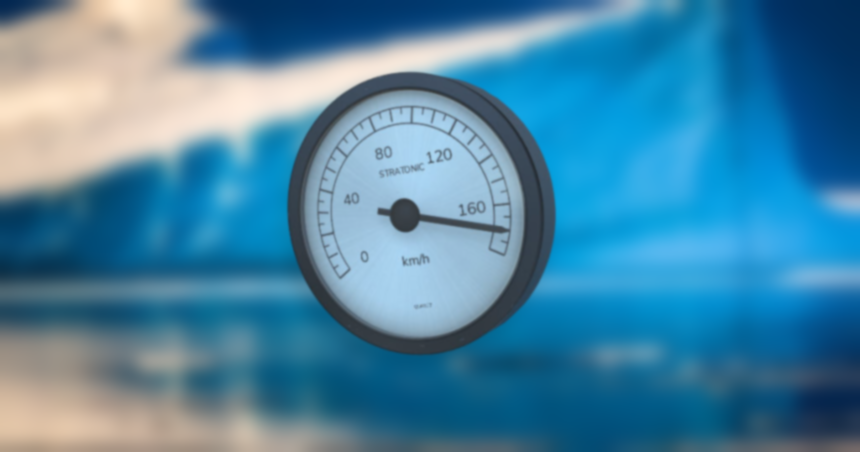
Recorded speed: 170 km/h
